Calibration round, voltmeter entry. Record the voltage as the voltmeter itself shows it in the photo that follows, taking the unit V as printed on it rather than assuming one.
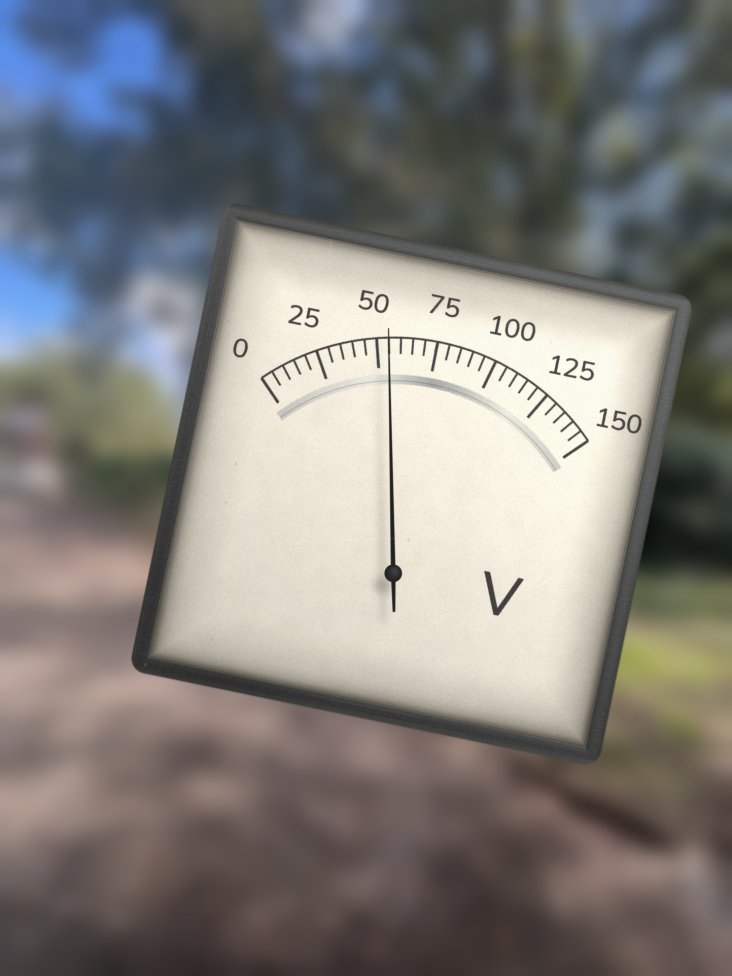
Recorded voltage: 55 V
